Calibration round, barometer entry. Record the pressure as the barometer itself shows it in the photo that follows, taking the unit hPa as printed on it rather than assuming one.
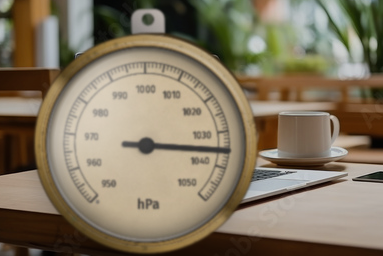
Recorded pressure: 1035 hPa
